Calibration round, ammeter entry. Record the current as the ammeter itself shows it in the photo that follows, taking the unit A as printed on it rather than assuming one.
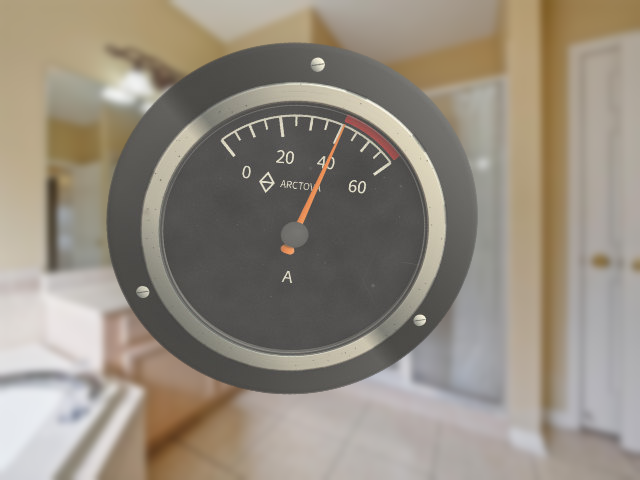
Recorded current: 40 A
